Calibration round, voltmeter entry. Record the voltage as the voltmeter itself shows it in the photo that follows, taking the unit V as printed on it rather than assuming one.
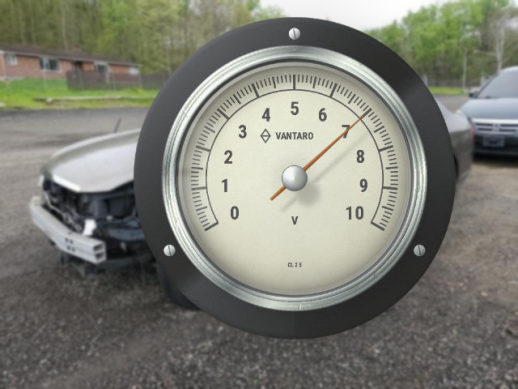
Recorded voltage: 7 V
